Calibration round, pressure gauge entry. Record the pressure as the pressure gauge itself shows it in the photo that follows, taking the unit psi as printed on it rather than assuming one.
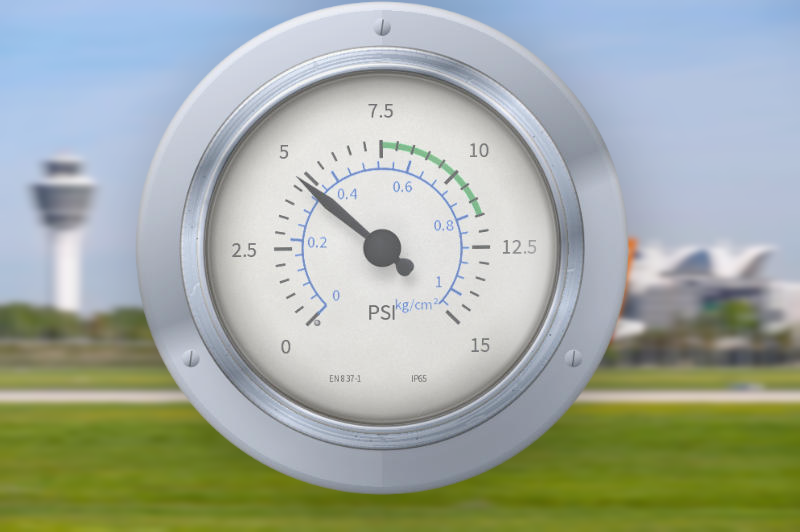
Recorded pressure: 4.75 psi
